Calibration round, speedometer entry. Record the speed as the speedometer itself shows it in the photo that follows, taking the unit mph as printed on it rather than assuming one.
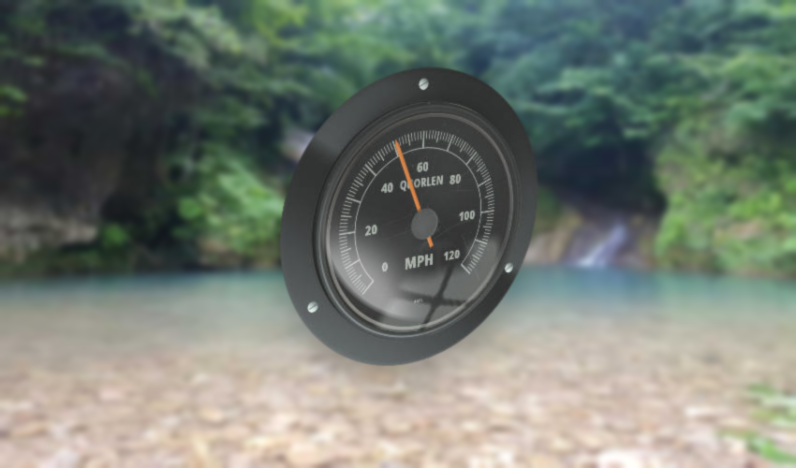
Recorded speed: 50 mph
